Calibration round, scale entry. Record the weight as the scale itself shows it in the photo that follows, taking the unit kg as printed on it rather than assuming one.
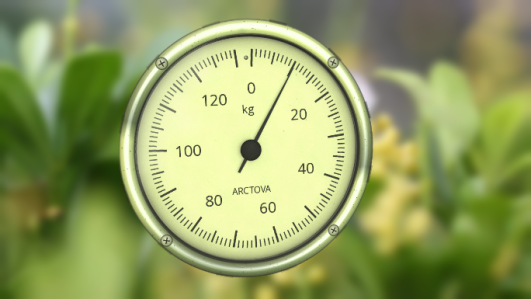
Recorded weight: 10 kg
